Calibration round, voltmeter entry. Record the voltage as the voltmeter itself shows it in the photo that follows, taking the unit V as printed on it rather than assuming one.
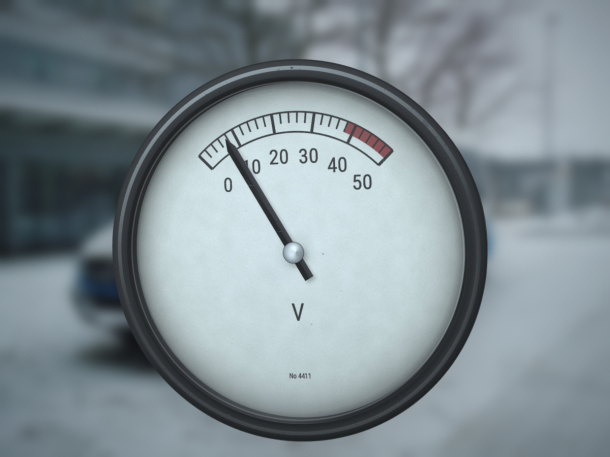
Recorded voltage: 8 V
